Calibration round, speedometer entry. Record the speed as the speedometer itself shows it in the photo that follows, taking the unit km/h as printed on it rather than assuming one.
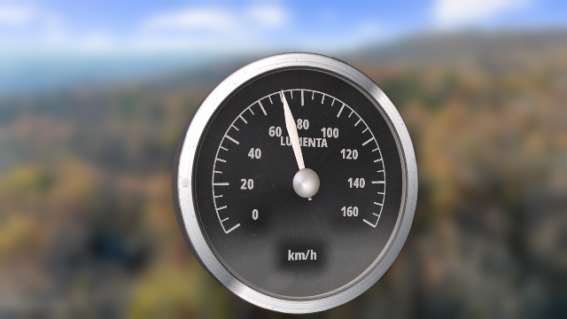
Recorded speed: 70 km/h
